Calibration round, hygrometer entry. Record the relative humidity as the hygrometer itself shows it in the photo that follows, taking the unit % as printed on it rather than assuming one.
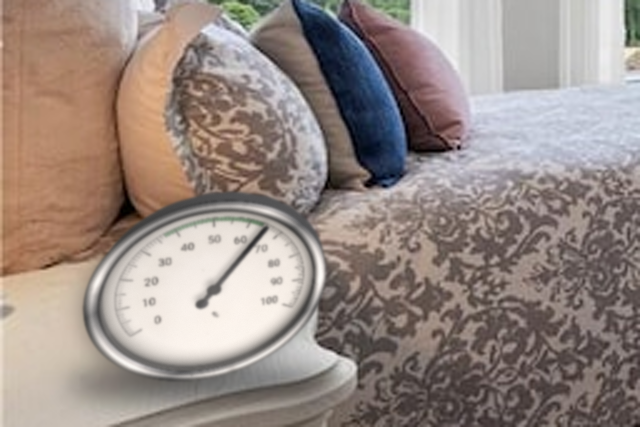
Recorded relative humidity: 65 %
